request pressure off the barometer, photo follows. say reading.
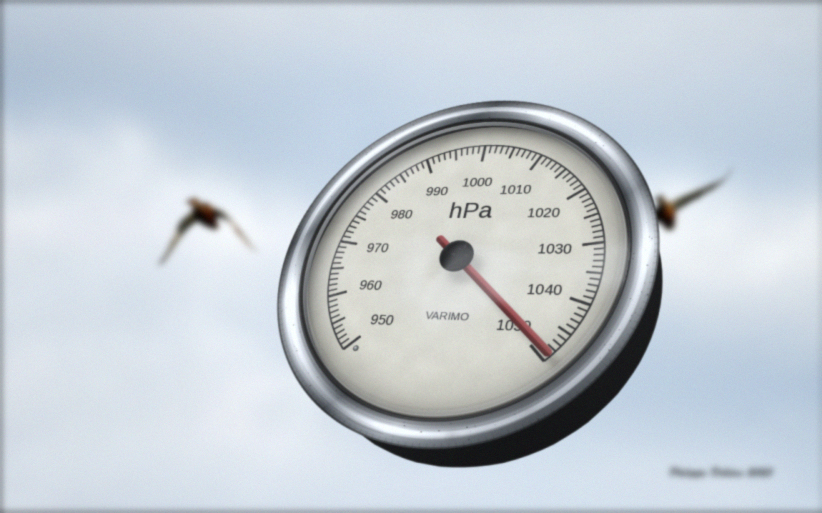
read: 1049 hPa
